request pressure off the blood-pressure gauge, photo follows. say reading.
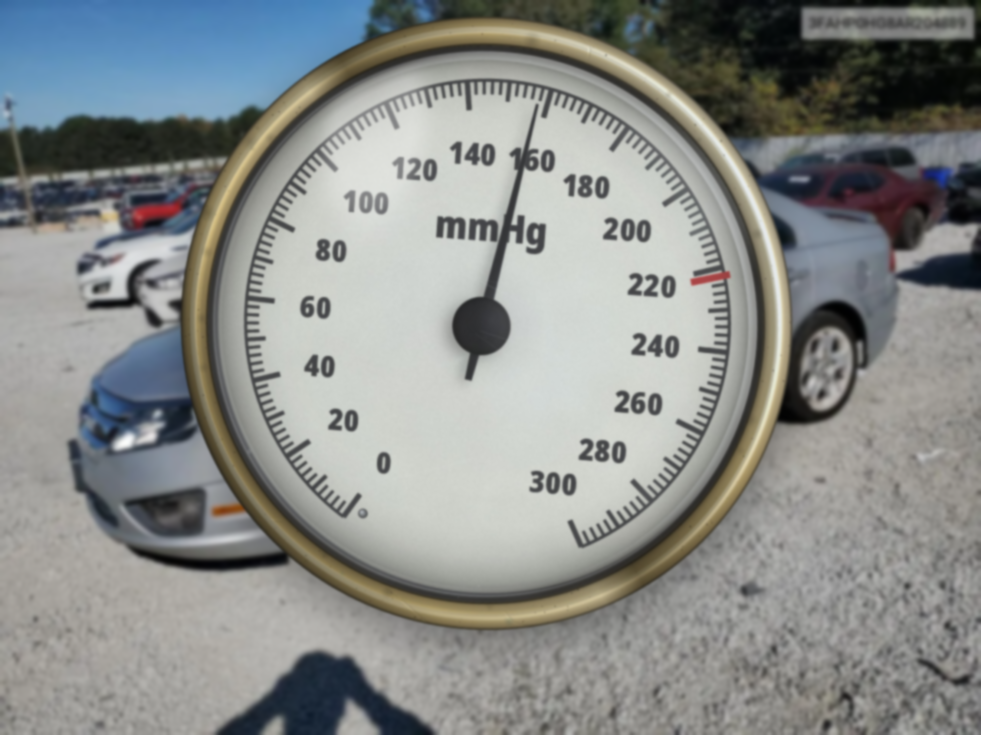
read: 158 mmHg
